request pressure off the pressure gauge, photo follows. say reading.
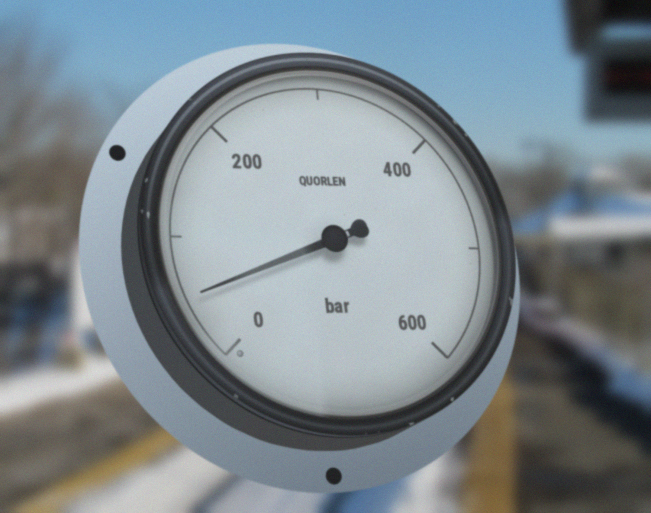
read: 50 bar
